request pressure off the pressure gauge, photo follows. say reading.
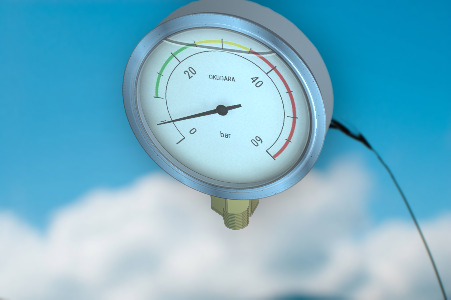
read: 5 bar
